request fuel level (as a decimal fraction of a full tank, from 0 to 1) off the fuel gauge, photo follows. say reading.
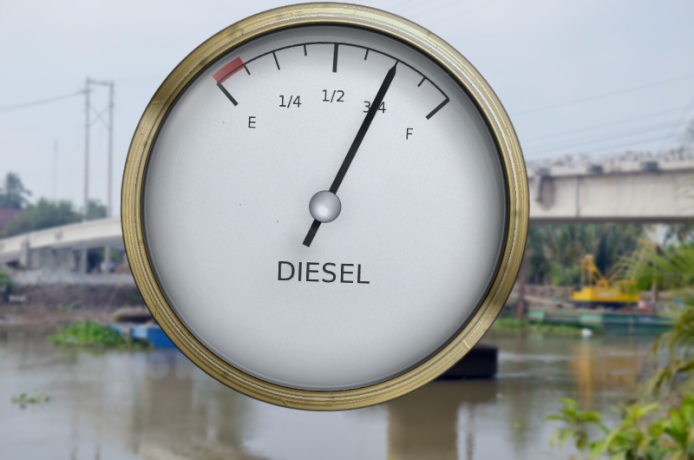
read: 0.75
